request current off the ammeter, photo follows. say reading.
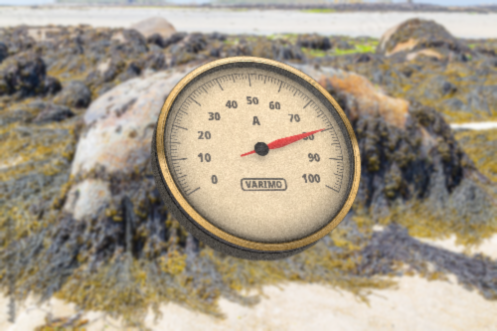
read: 80 A
